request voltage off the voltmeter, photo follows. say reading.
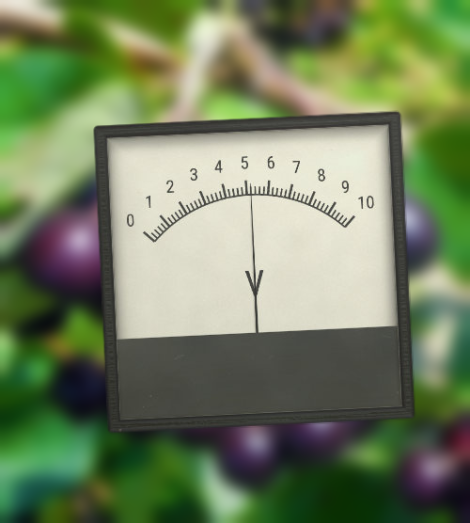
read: 5.2 V
